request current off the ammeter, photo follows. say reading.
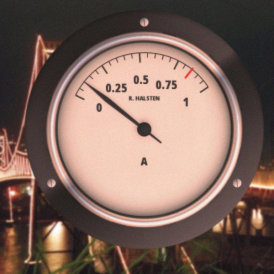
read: 0.1 A
